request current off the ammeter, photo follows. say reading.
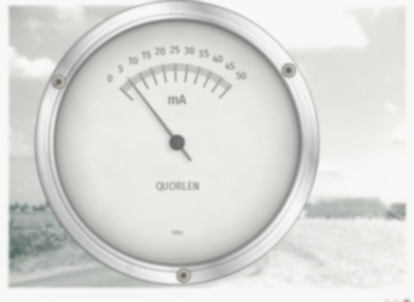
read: 5 mA
